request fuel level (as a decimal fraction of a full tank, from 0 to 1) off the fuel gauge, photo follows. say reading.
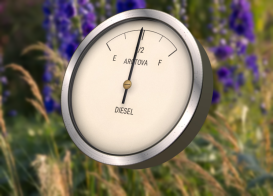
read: 0.5
